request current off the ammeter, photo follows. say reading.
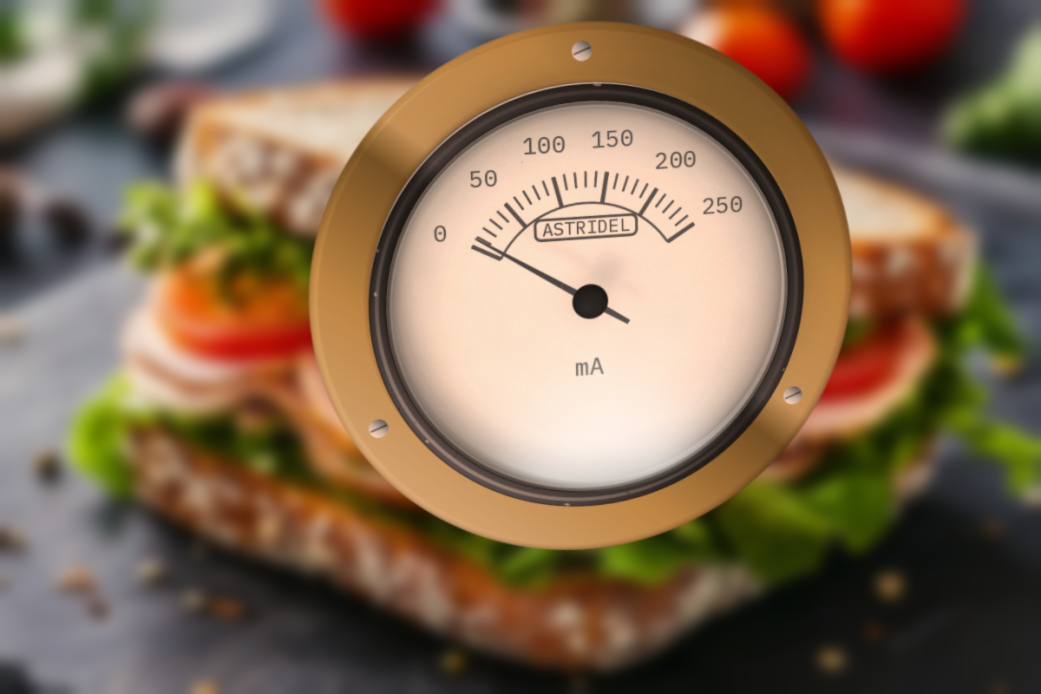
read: 10 mA
